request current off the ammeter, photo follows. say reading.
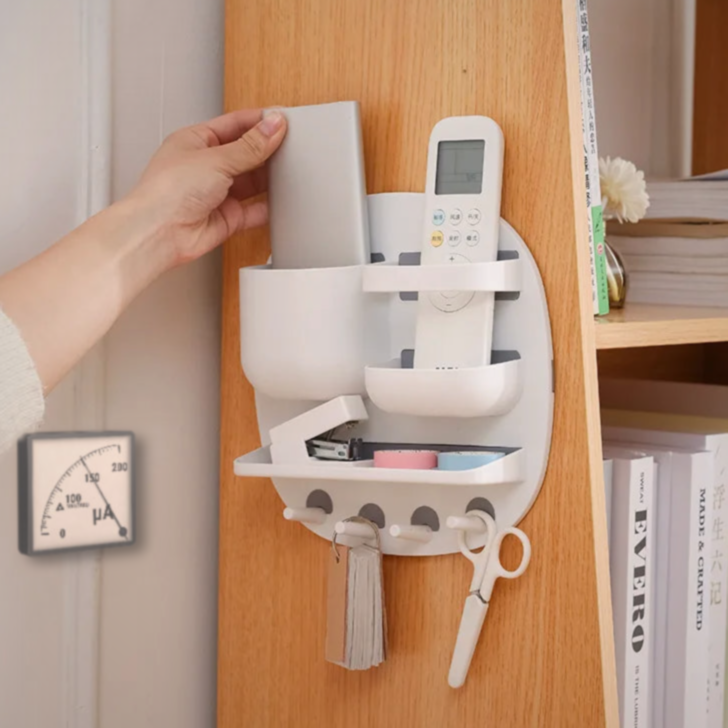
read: 150 µA
